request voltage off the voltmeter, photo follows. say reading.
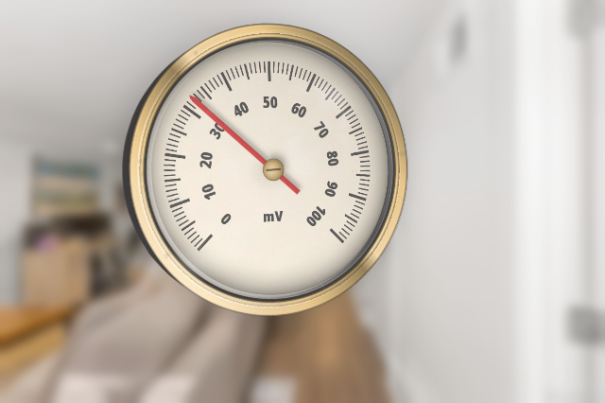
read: 32 mV
